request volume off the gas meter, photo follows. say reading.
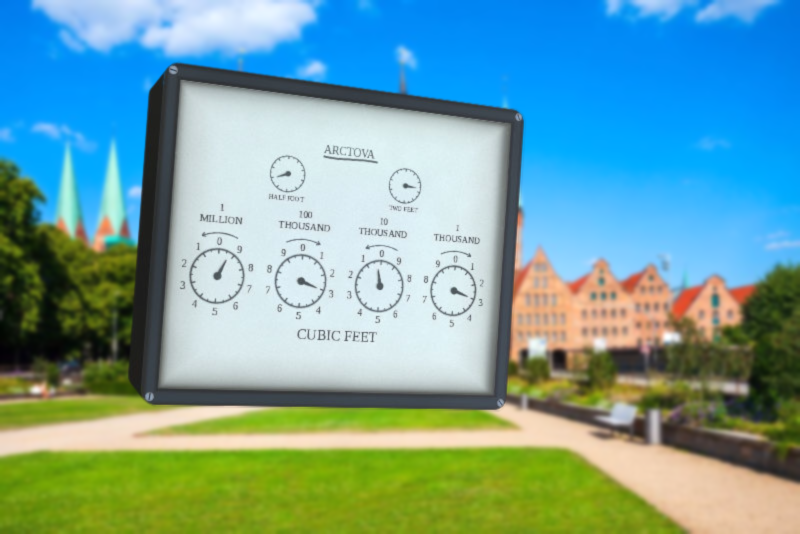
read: 930300 ft³
